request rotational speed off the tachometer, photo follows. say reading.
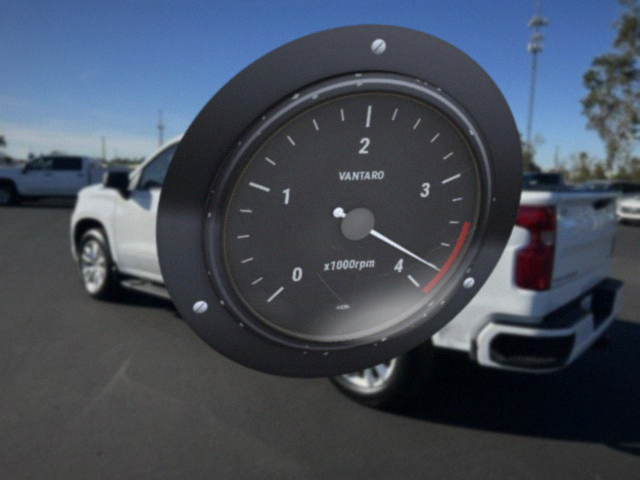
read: 3800 rpm
